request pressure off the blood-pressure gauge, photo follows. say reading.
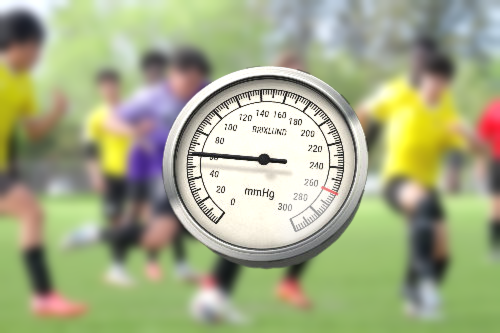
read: 60 mmHg
